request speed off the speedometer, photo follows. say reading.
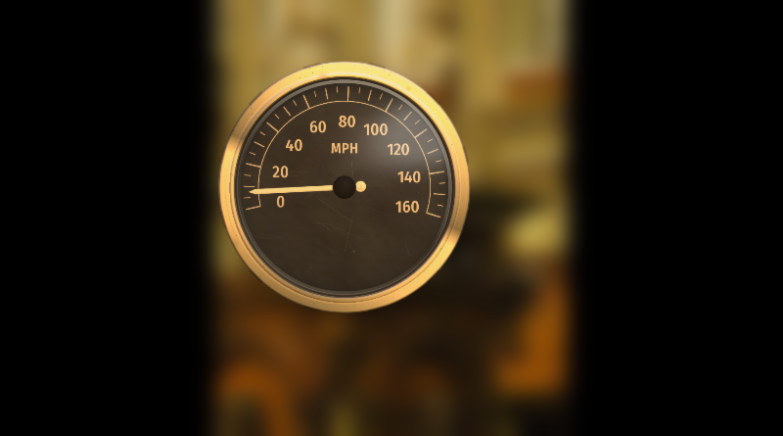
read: 7.5 mph
